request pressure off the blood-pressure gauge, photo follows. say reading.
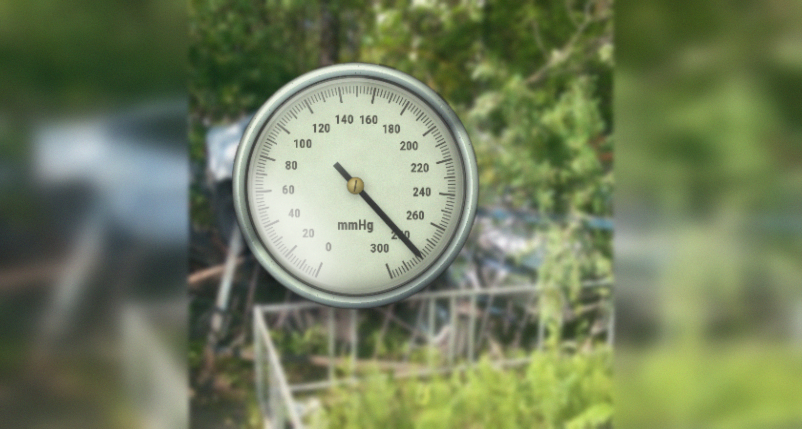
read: 280 mmHg
